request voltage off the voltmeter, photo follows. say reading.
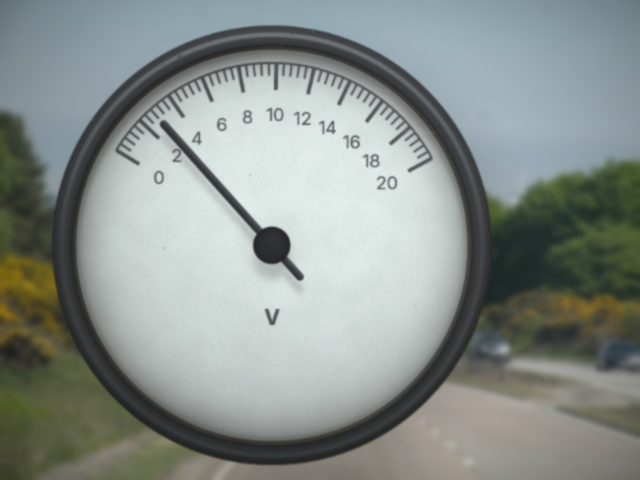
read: 2.8 V
